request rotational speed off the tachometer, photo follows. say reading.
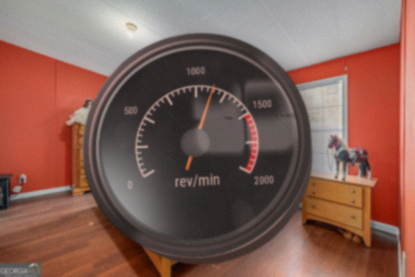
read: 1150 rpm
